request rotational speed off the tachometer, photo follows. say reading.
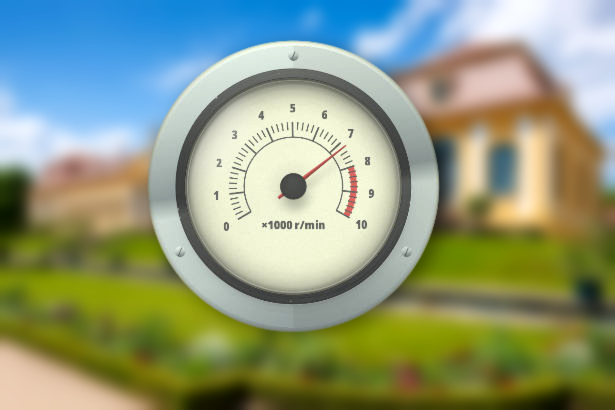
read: 7200 rpm
